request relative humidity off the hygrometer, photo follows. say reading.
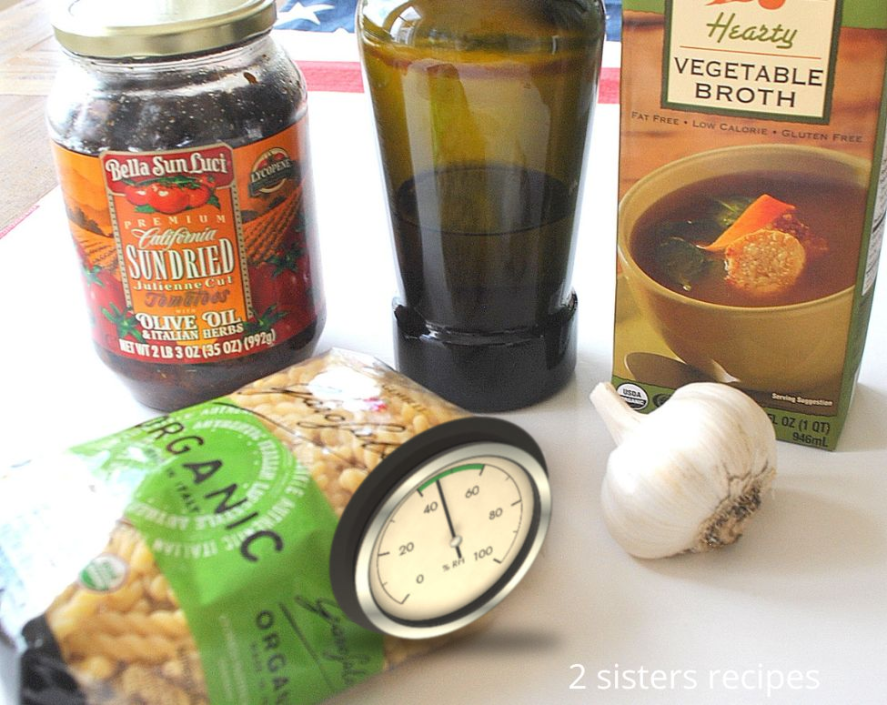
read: 45 %
